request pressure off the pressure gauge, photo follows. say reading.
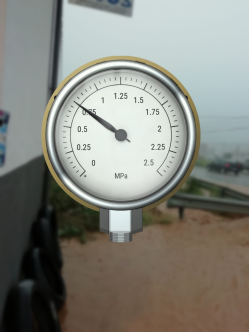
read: 0.75 MPa
